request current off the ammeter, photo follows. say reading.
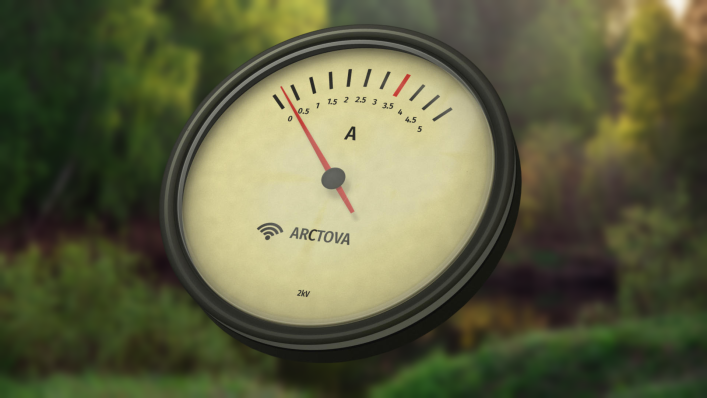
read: 0.25 A
